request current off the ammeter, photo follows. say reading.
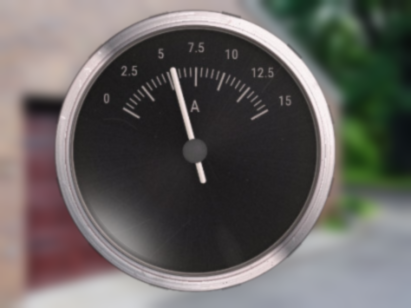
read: 5.5 A
